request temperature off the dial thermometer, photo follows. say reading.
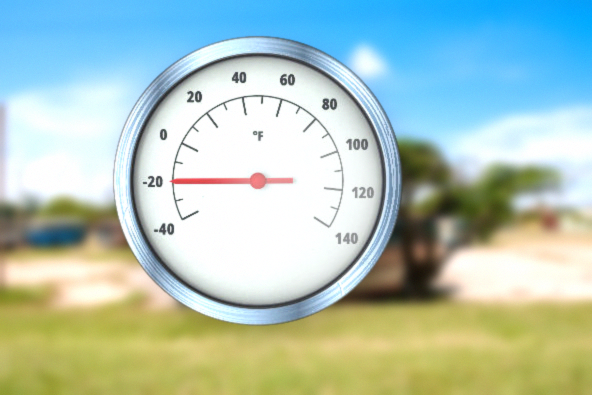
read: -20 °F
